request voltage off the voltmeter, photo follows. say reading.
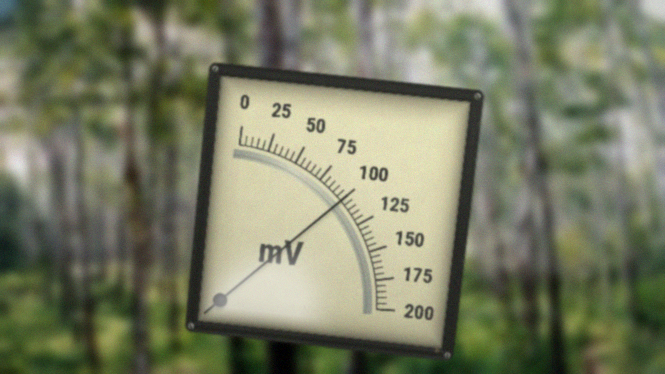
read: 100 mV
